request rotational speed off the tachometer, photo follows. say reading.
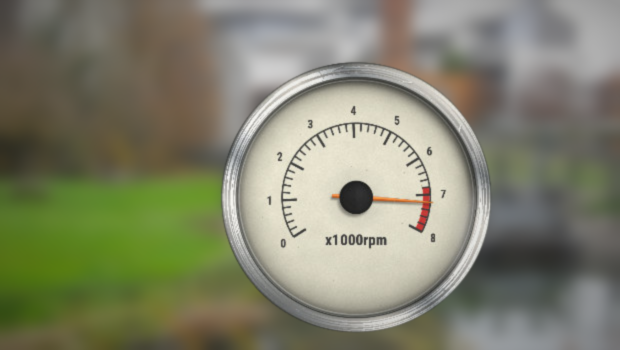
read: 7200 rpm
